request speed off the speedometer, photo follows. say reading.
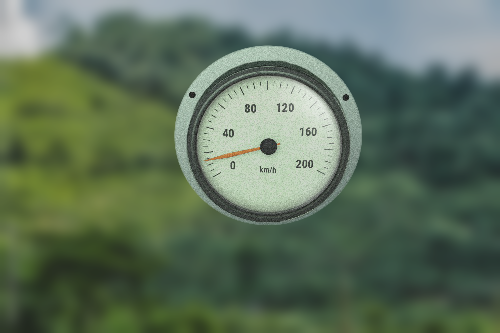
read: 15 km/h
